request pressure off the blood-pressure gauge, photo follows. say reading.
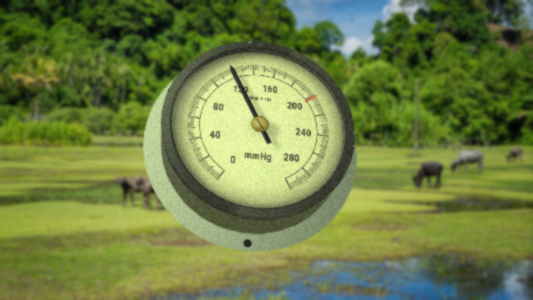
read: 120 mmHg
